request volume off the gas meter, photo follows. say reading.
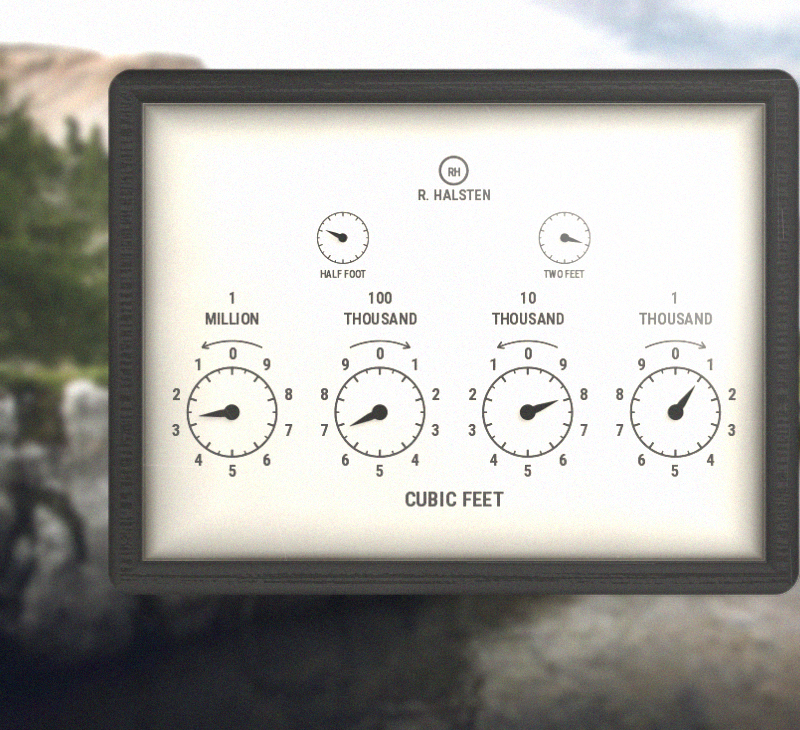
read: 268100 ft³
